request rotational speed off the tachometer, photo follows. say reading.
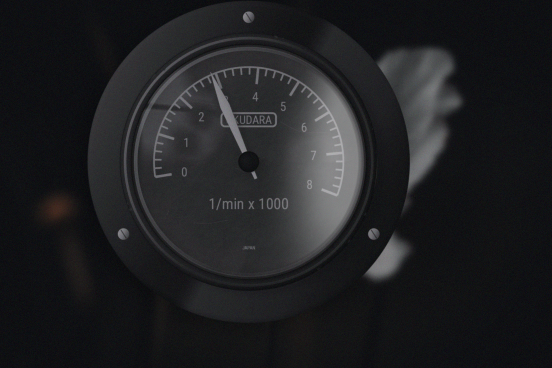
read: 2900 rpm
